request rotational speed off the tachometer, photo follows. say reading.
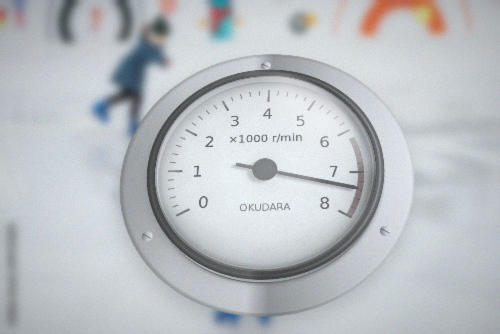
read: 7400 rpm
